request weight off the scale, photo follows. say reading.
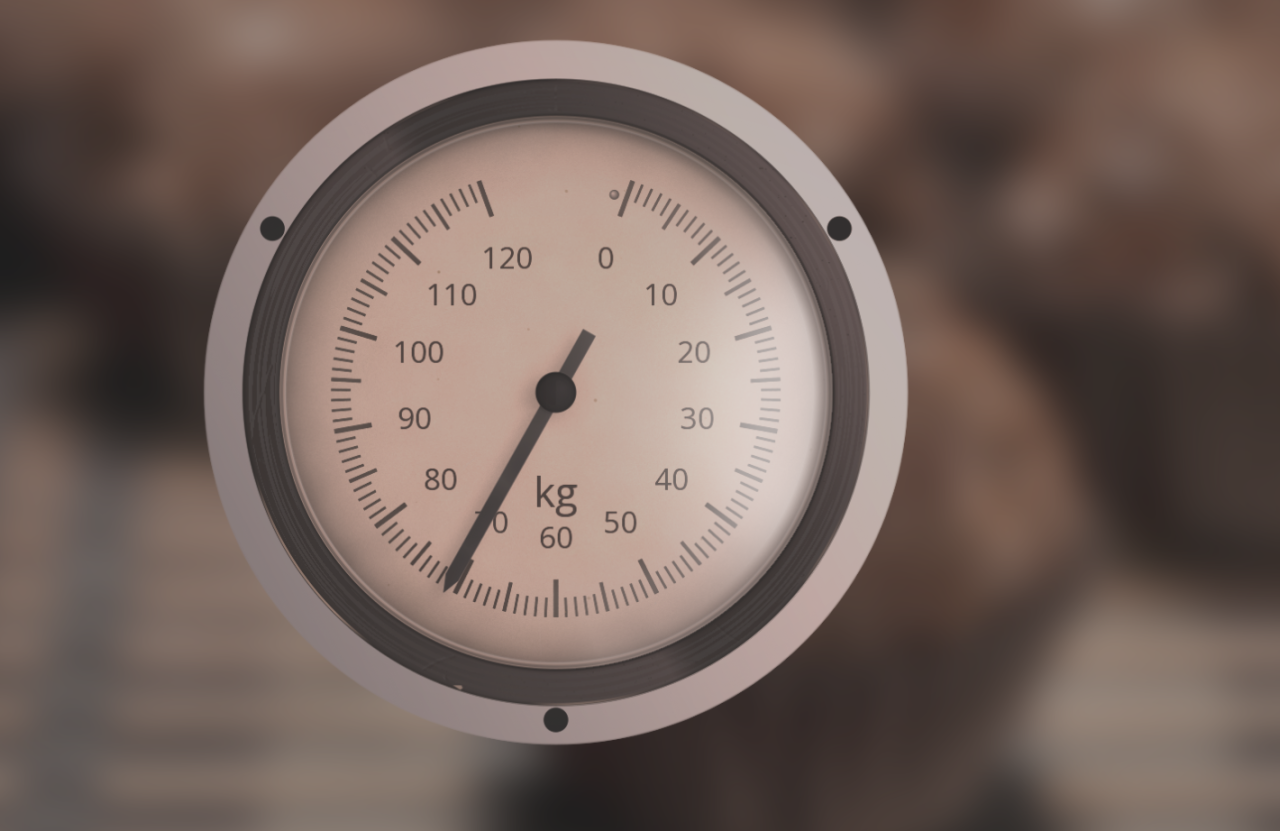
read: 71 kg
